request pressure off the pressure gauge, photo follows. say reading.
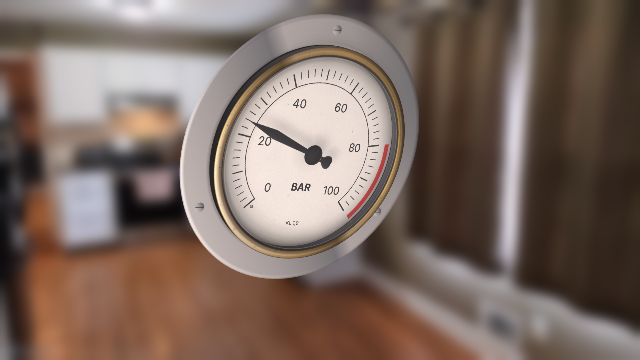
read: 24 bar
